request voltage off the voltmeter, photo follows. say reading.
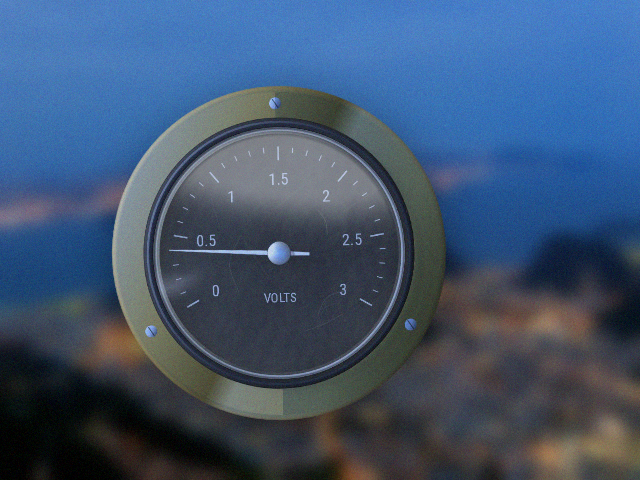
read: 0.4 V
